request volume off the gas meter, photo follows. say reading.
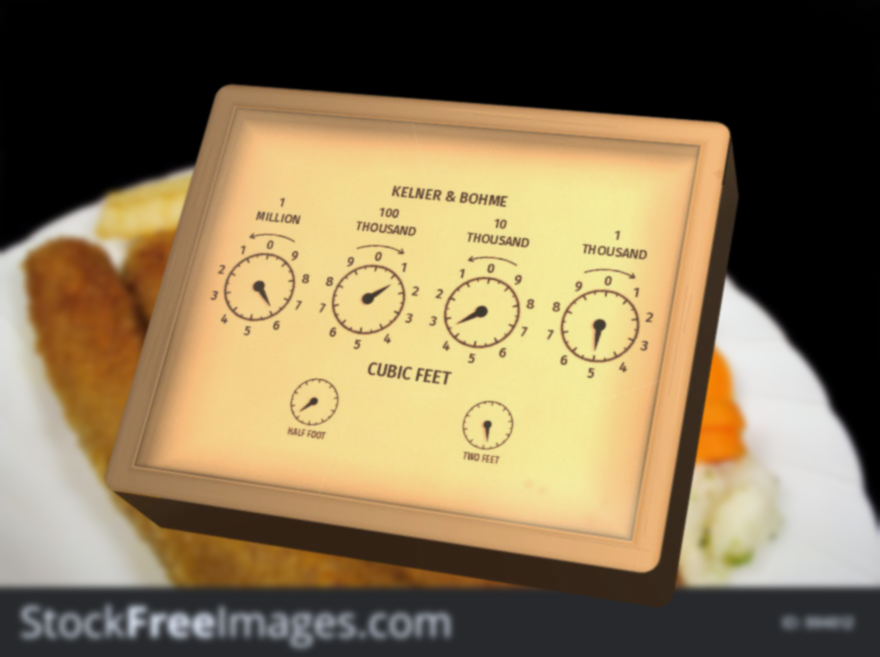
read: 613500 ft³
